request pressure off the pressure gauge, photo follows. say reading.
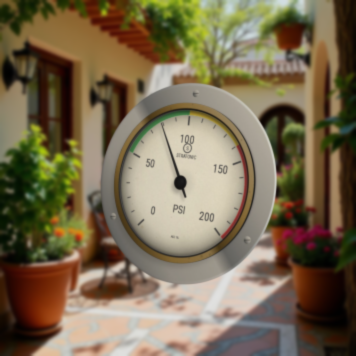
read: 80 psi
